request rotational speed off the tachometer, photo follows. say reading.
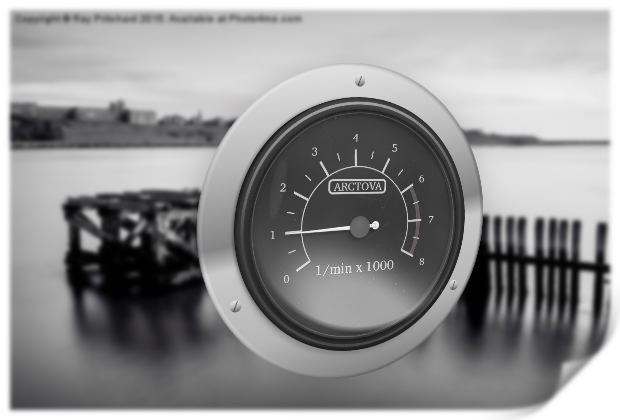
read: 1000 rpm
